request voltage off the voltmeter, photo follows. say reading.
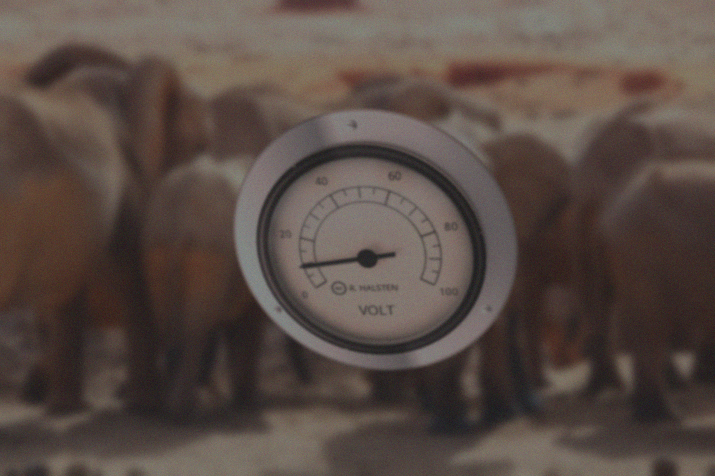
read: 10 V
